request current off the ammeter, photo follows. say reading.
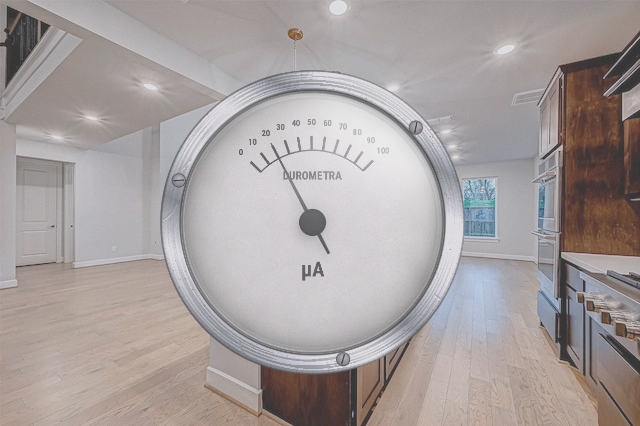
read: 20 µA
